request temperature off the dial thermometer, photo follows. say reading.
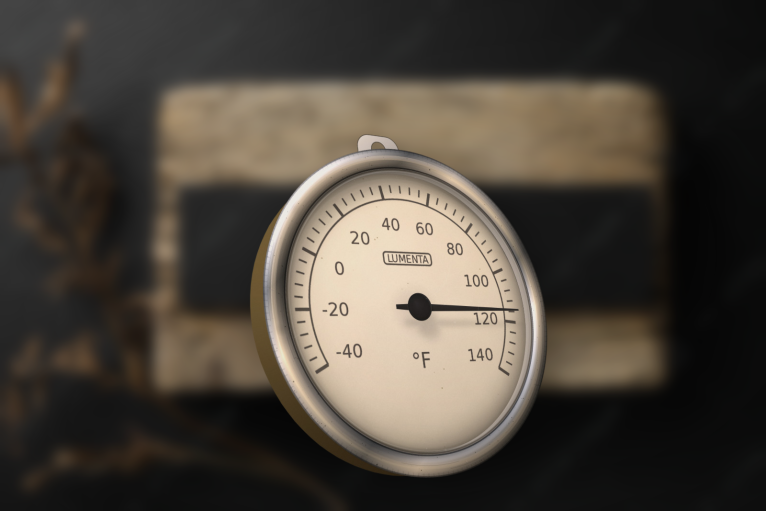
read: 116 °F
